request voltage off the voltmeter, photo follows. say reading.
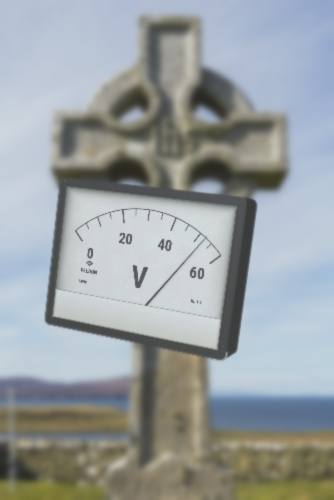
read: 52.5 V
